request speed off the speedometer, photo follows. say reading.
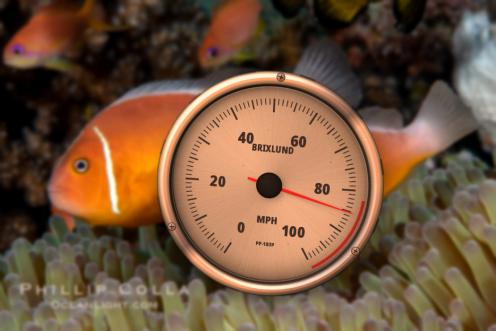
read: 85 mph
